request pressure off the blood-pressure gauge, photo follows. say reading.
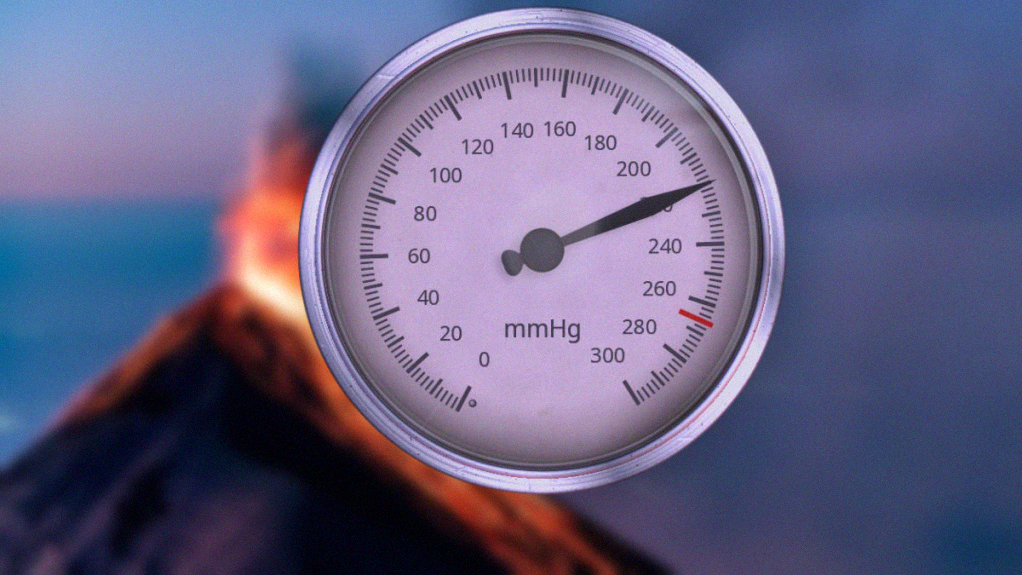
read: 220 mmHg
